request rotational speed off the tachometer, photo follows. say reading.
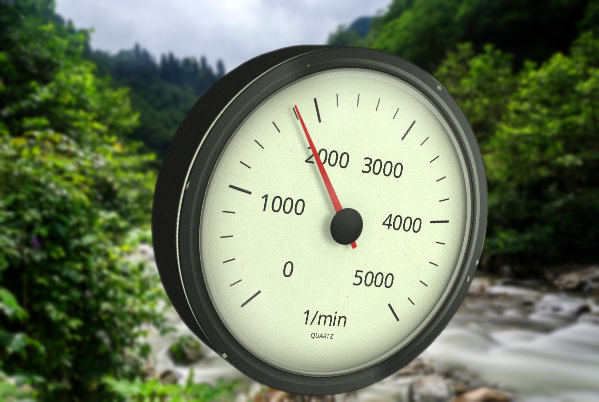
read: 1800 rpm
